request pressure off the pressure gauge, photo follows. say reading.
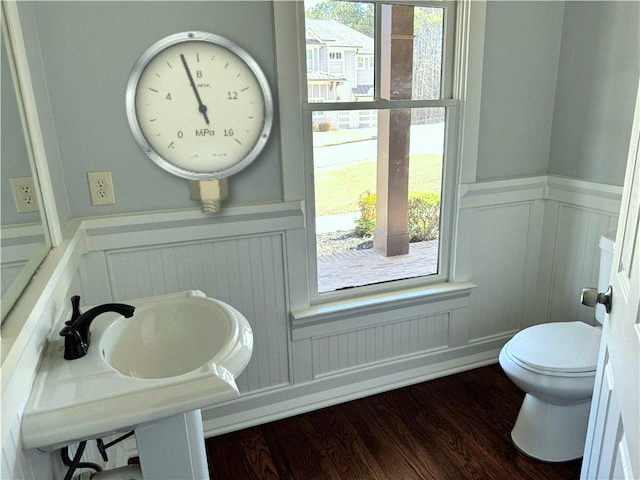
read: 7 MPa
